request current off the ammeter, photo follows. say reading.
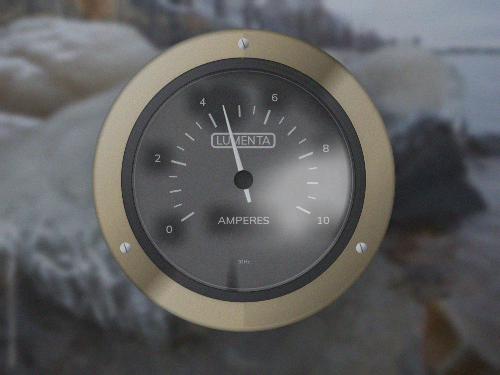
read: 4.5 A
